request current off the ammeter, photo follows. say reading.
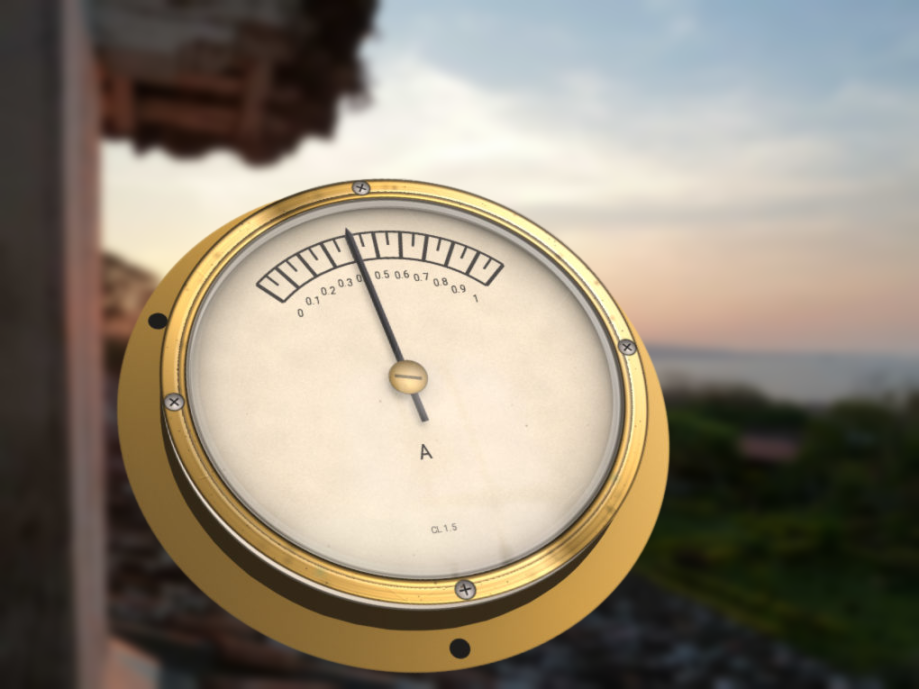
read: 0.4 A
